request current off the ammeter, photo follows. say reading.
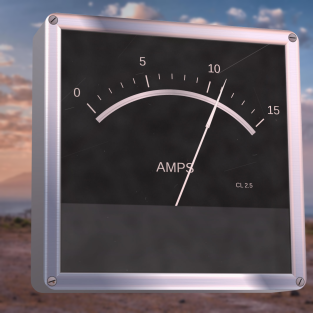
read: 11 A
